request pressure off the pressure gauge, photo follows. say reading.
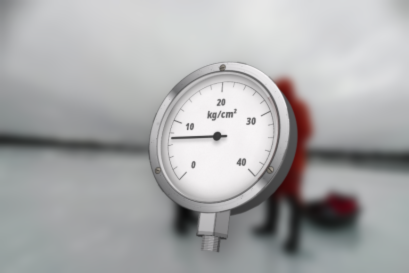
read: 7 kg/cm²
